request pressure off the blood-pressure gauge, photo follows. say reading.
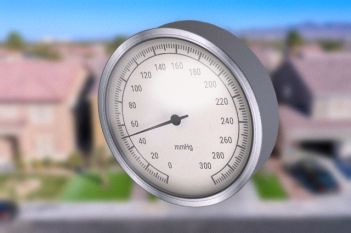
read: 50 mmHg
